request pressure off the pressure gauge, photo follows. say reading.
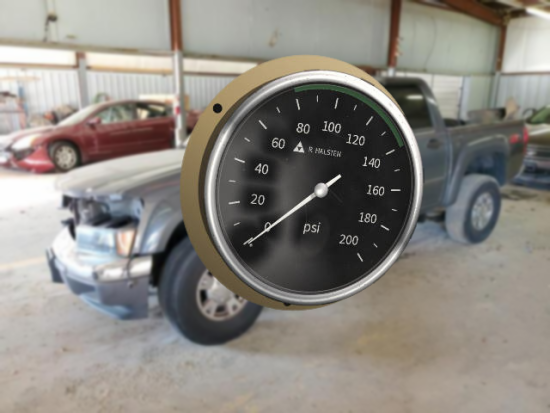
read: 0 psi
